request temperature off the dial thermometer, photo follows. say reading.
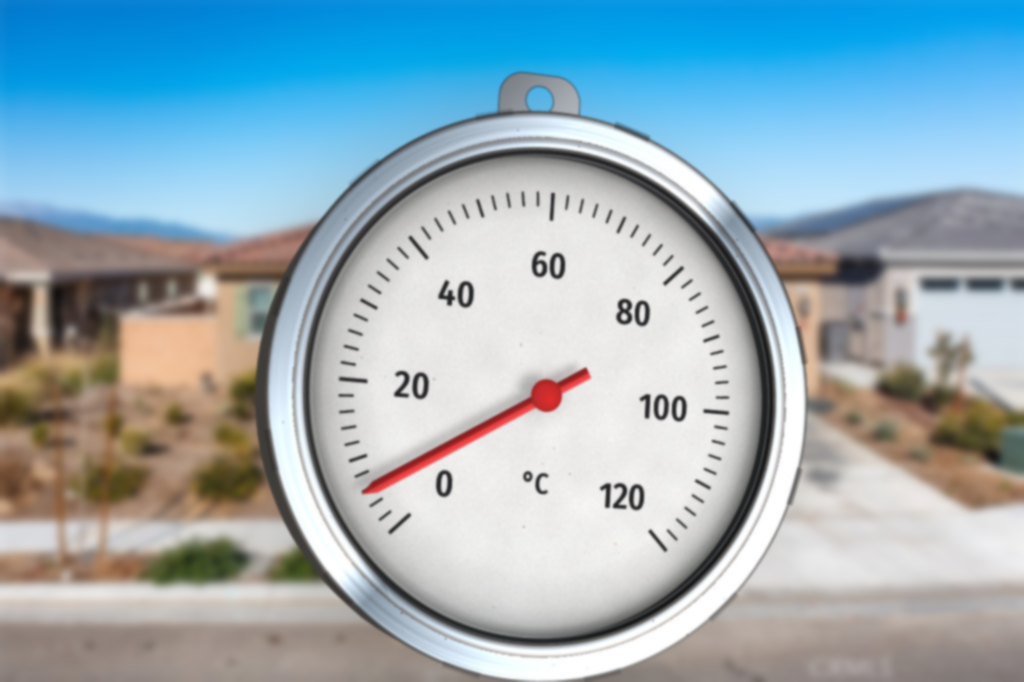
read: 6 °C
